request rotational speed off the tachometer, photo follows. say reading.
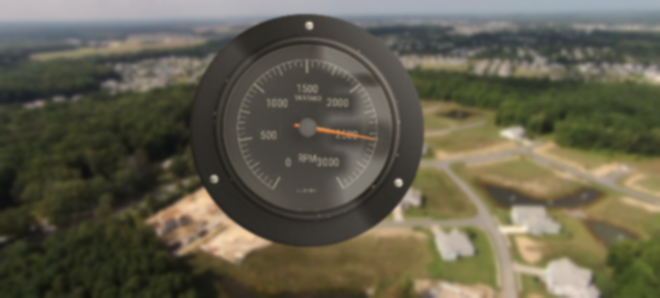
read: 2500 rpm
